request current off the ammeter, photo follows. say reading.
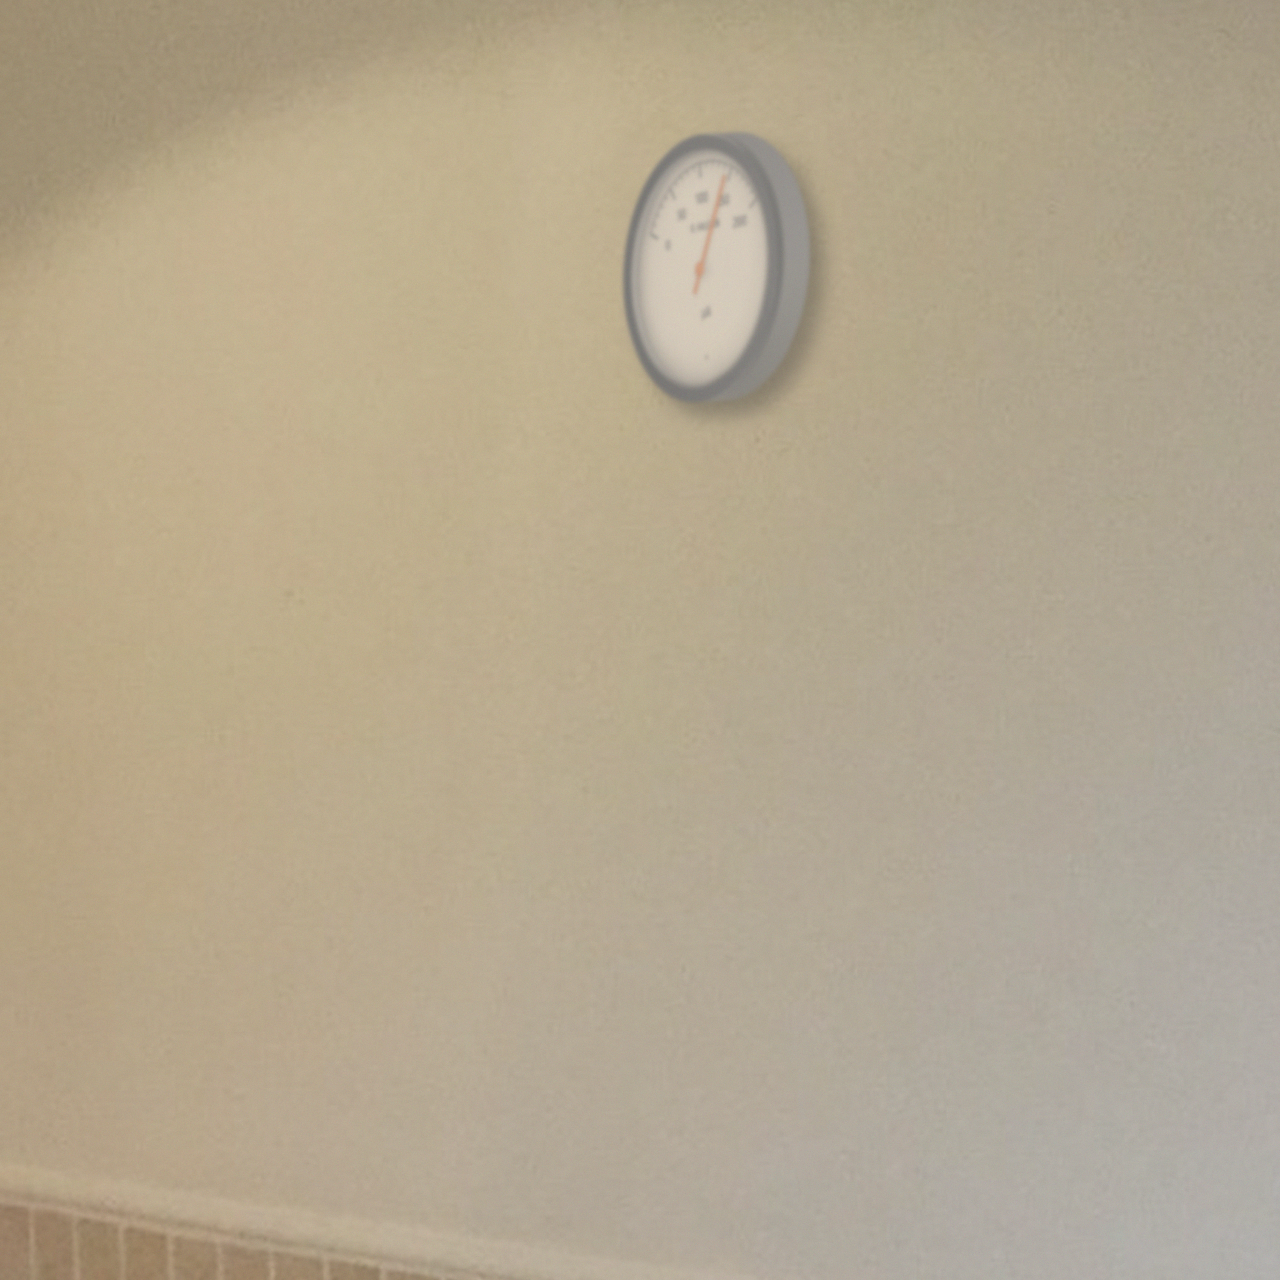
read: 150 µA
